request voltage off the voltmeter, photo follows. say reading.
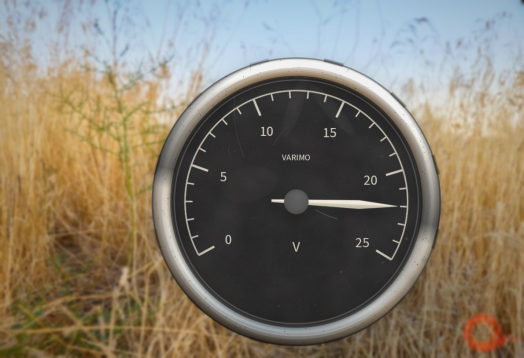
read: 22 V
